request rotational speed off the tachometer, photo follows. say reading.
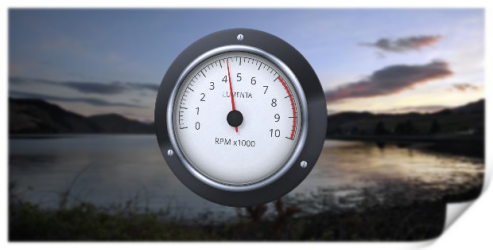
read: 4400 rpm
